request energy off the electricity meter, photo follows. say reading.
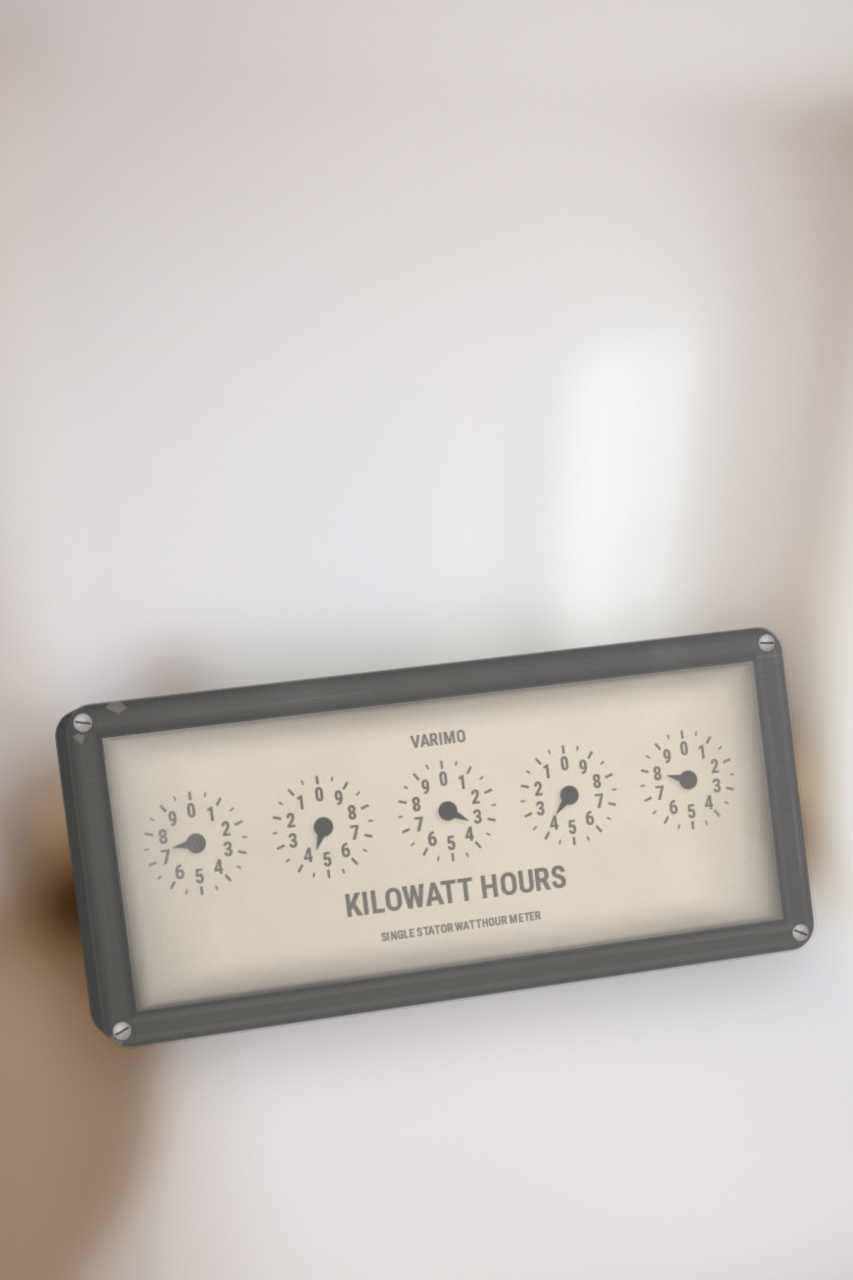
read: 74338 kWh
